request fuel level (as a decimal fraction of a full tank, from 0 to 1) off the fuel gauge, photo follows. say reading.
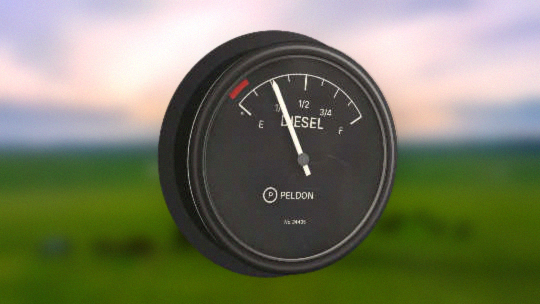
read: 0.25
